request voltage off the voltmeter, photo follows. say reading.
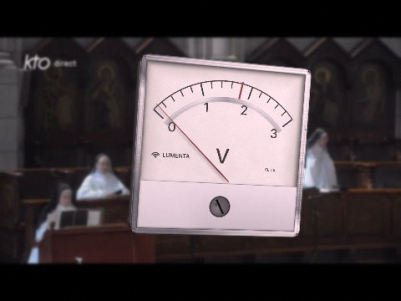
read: 0.1 V
